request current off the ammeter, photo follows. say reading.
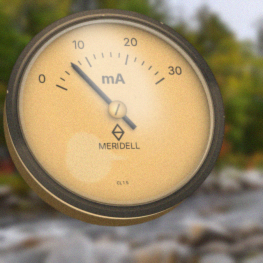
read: 6 mA
